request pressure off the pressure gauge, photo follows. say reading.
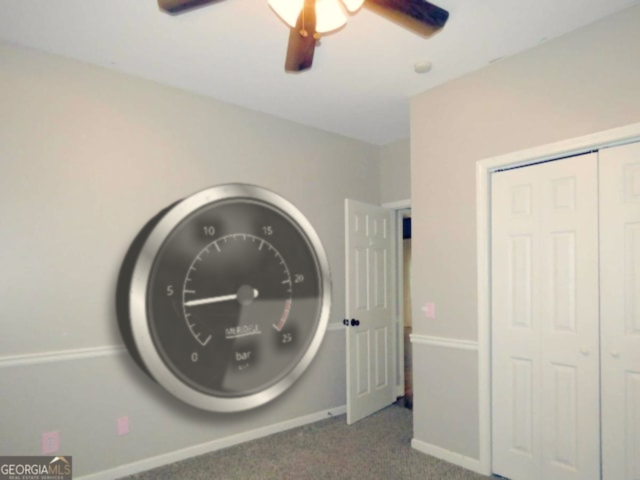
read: 4 bar
